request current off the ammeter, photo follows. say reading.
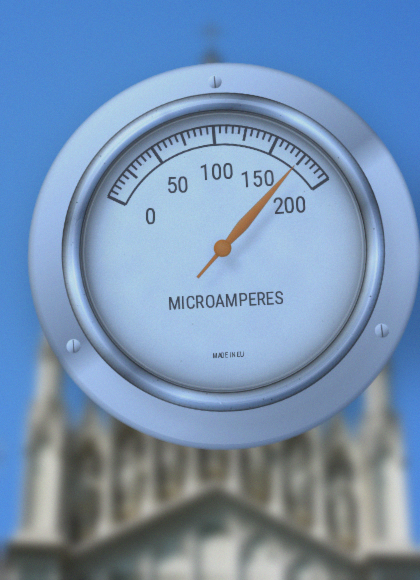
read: 175 µA
